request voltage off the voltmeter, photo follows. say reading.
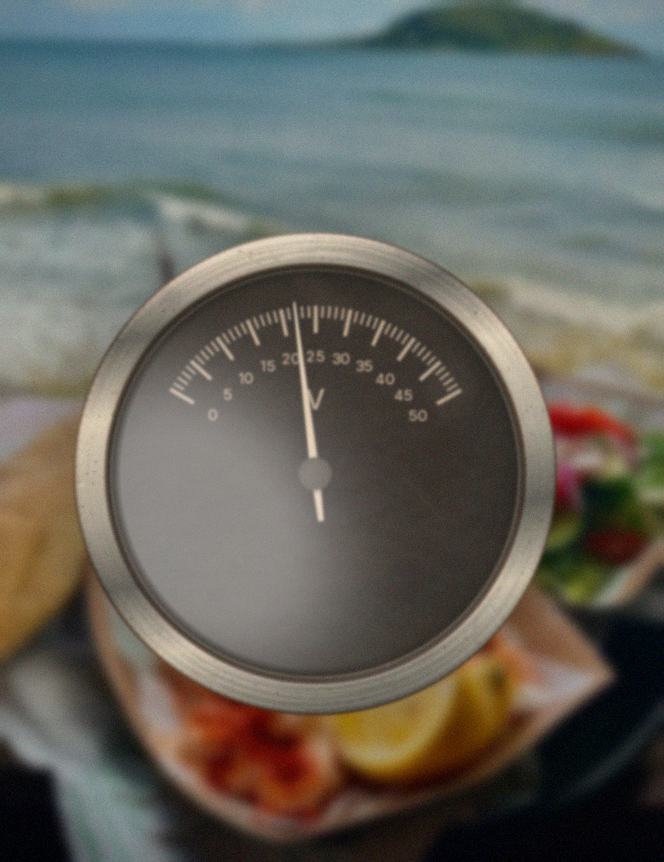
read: 22 V
